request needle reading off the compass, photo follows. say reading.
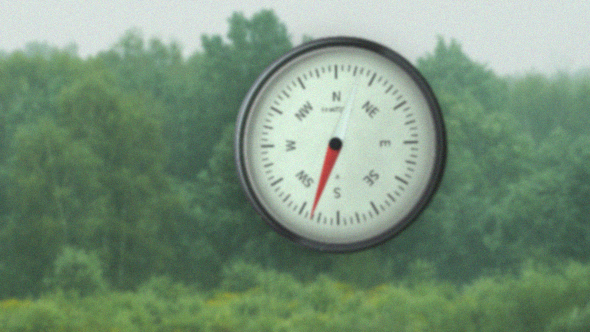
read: 200 °
